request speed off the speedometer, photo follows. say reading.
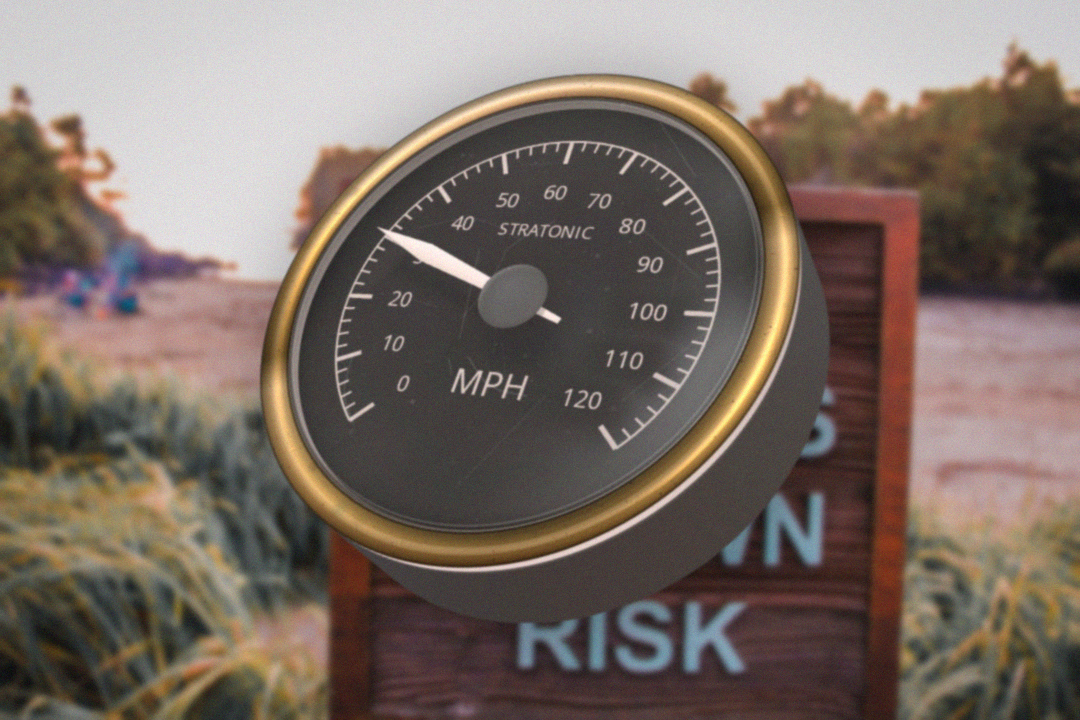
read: 30 mph
